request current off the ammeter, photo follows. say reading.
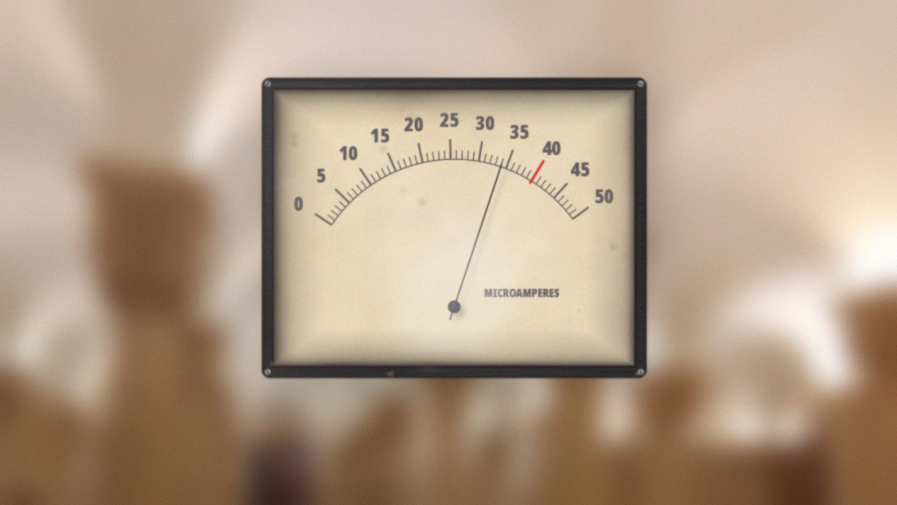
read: 34 µA
